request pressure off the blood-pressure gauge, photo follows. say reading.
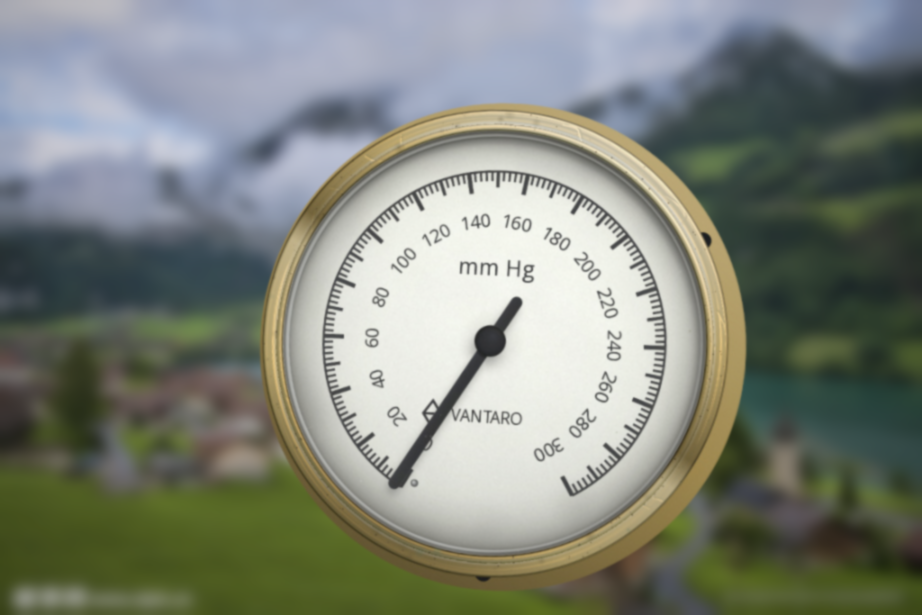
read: 2 mmHg
